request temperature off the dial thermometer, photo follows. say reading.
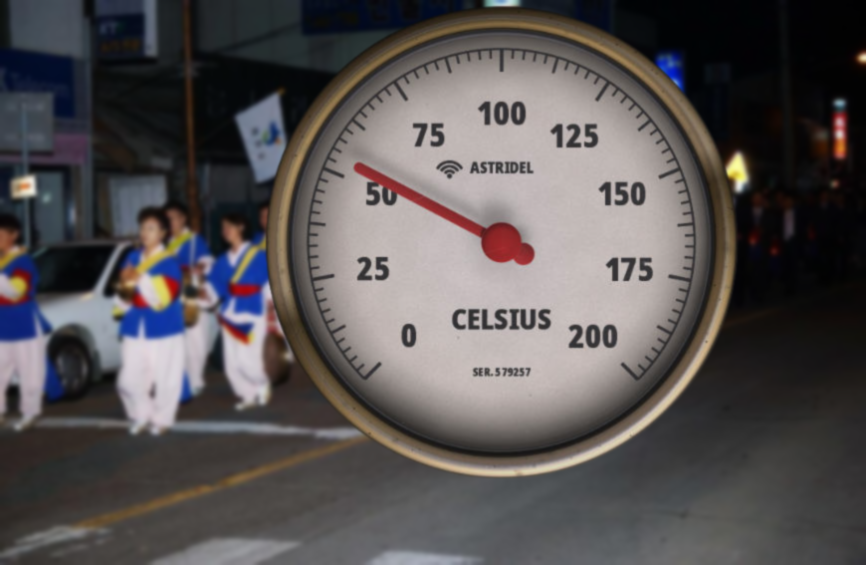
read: 53.75 °C
